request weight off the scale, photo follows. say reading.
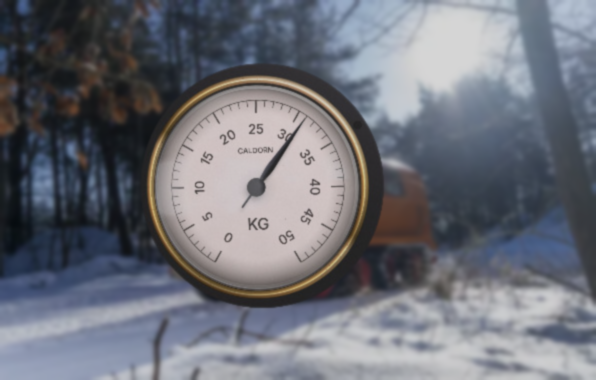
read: 31 kg
